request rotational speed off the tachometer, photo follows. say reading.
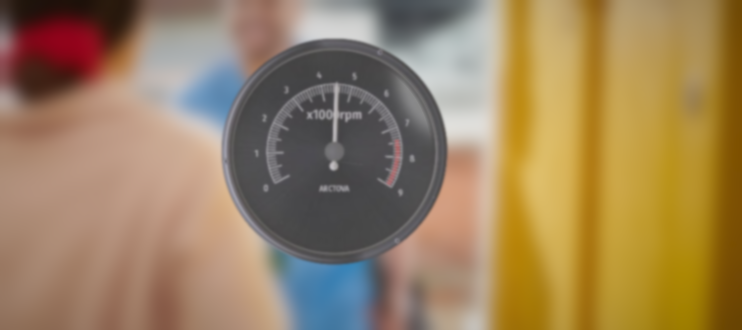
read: 4500 rpm
